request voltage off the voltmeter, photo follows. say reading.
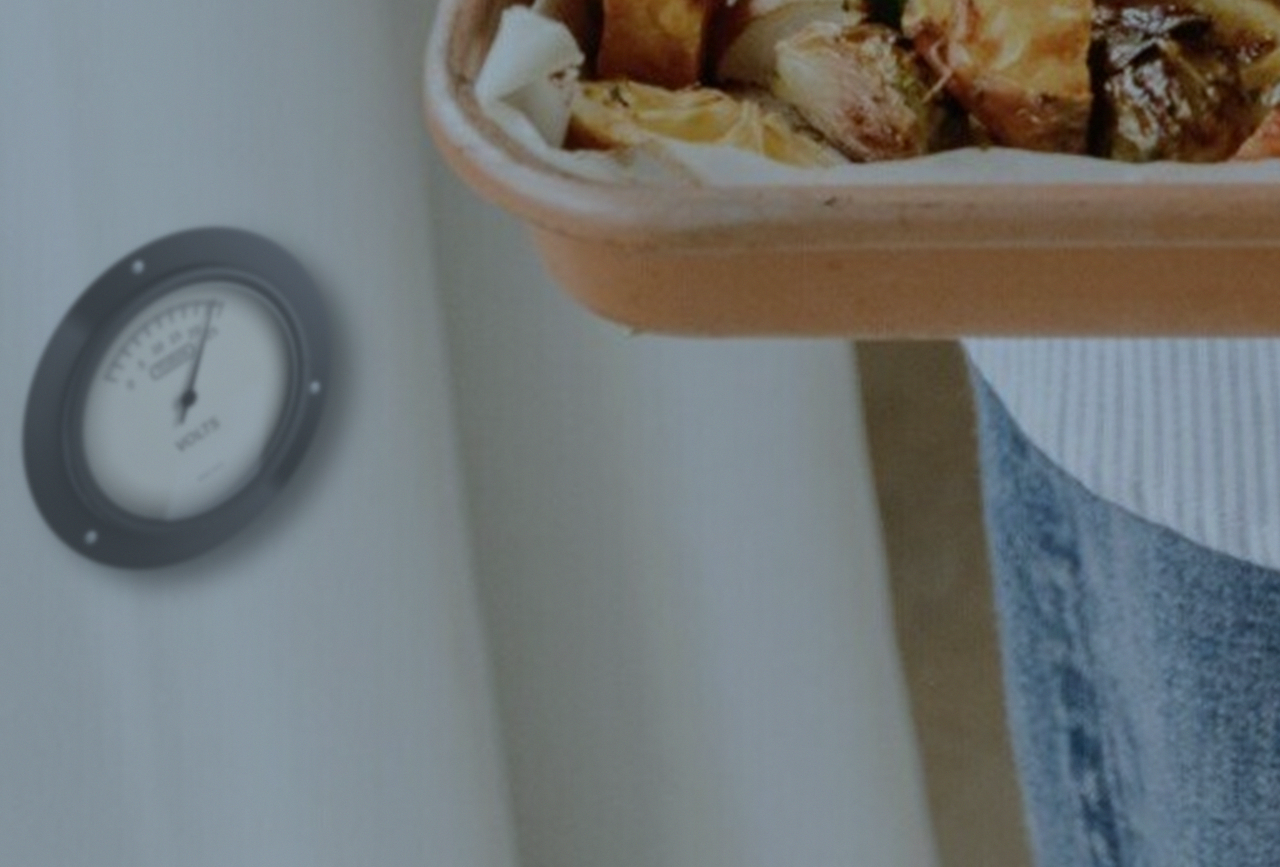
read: 22.5 V
